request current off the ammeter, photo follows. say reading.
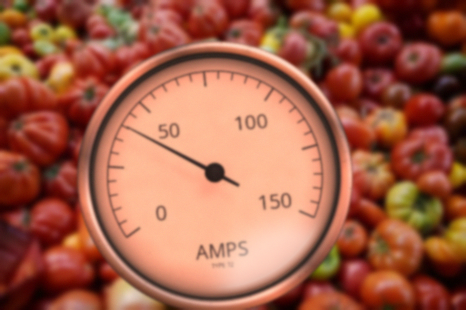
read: 40 A
